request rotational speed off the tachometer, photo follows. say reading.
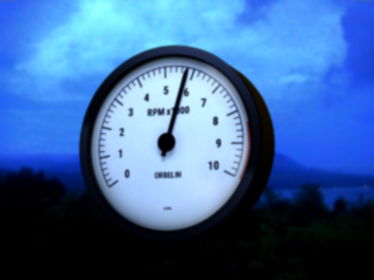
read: 5800 rpm
